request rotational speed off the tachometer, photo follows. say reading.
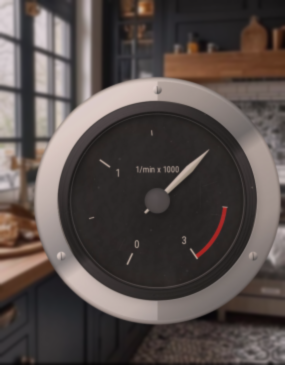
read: 2000 rpm
